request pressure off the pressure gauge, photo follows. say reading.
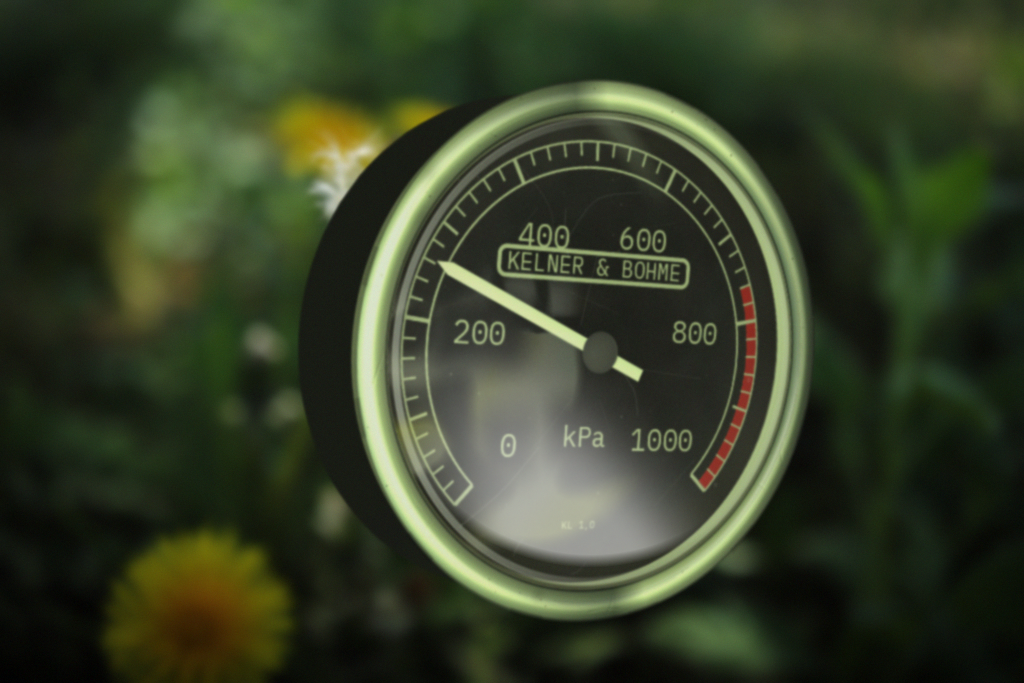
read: 260 kPa
